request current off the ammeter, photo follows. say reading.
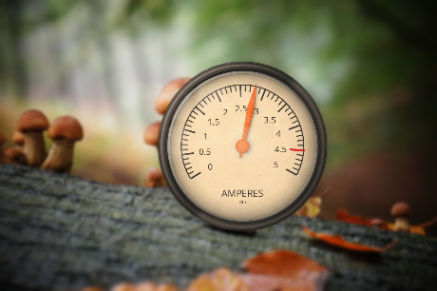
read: 2.8 A
